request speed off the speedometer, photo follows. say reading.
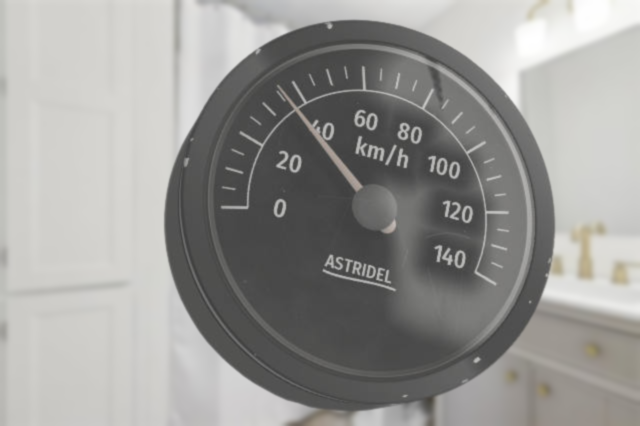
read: 35 km/h
